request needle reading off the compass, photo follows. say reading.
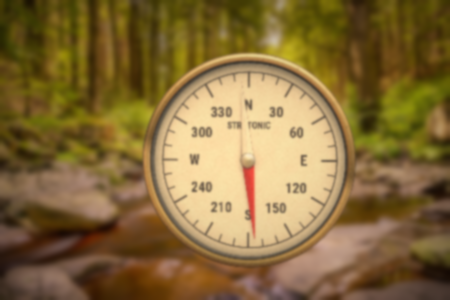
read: 175 °
